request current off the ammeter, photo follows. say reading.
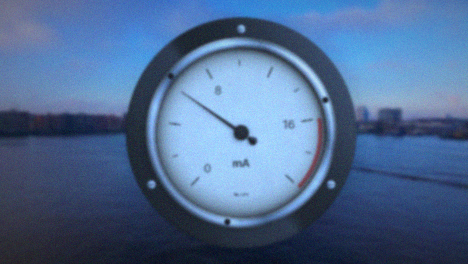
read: 6 mA
